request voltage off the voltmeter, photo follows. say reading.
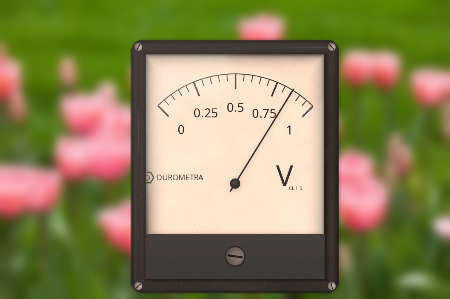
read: 0.85 V
